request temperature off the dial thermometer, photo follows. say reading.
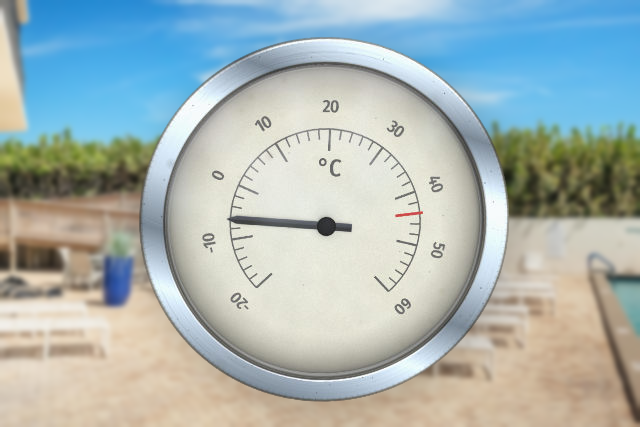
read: -6 °C
